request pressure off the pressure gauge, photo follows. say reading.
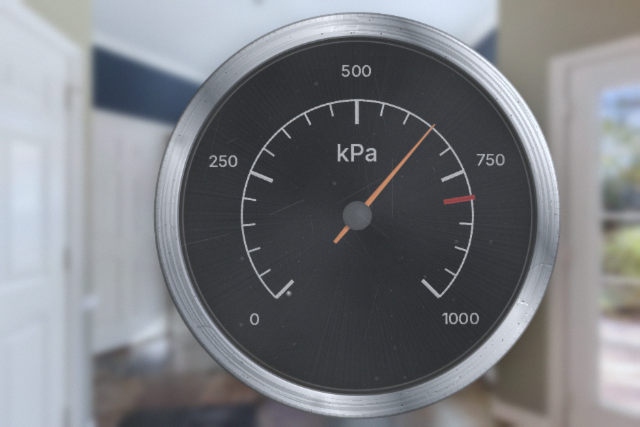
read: 650 kPa
